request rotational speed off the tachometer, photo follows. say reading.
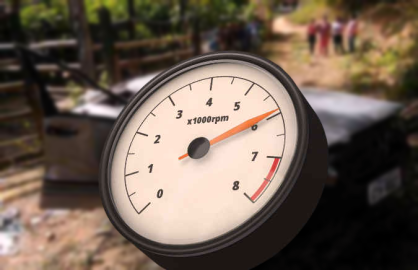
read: 6000 rpm
